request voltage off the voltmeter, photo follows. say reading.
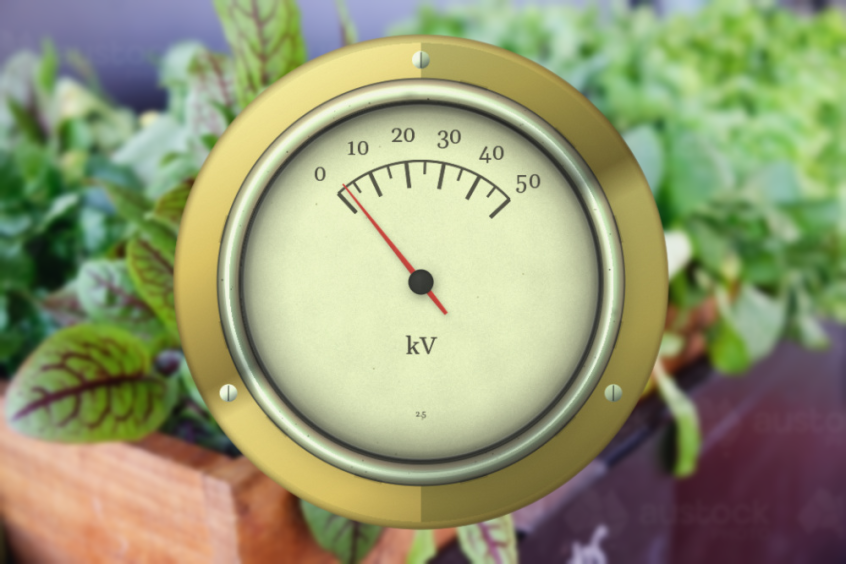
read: 2.5 kV
